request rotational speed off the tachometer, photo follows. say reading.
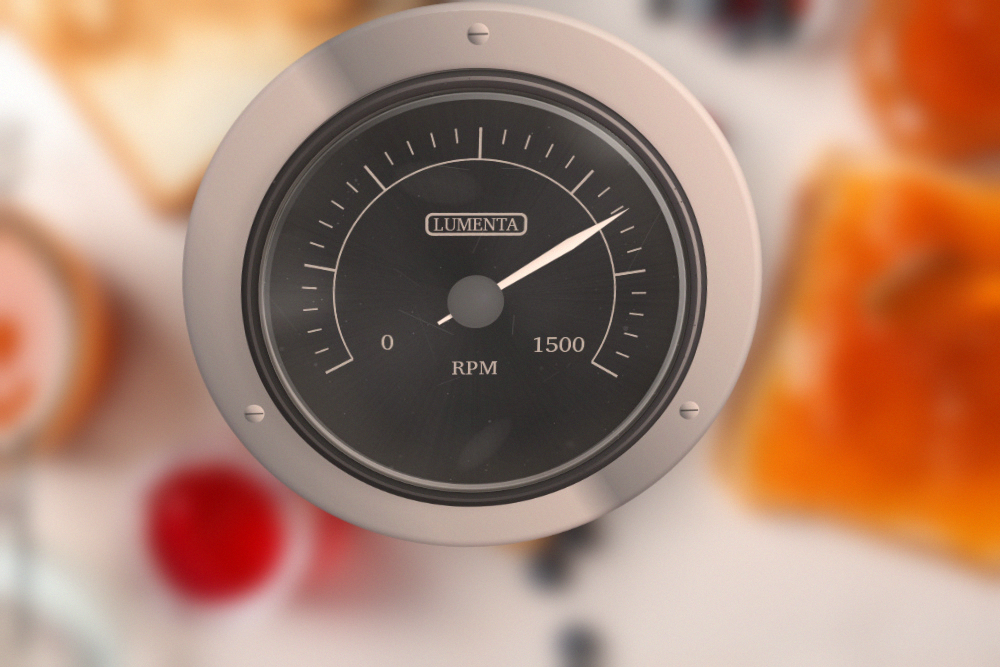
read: 1100 rpm
